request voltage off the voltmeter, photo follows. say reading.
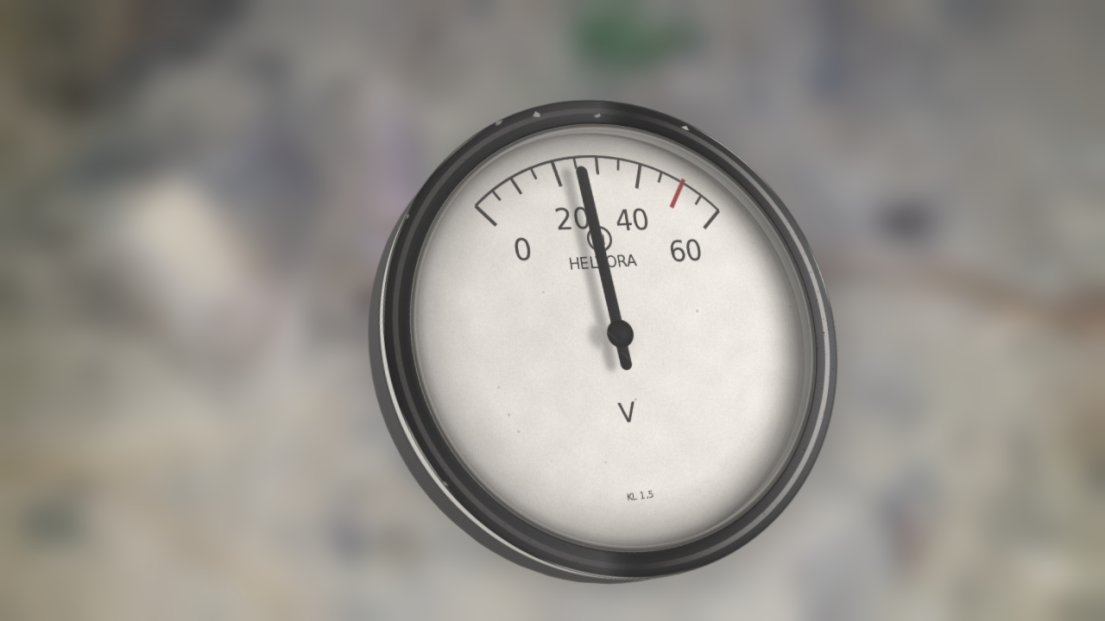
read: 25 V
